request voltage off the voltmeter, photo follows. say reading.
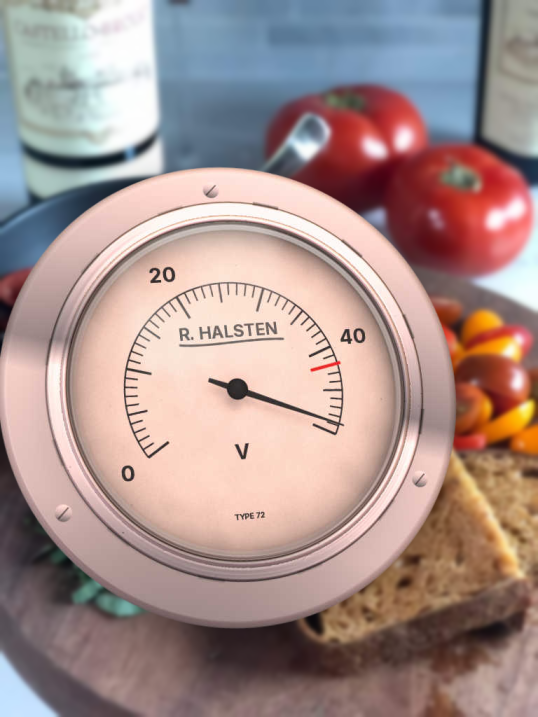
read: 49 V
